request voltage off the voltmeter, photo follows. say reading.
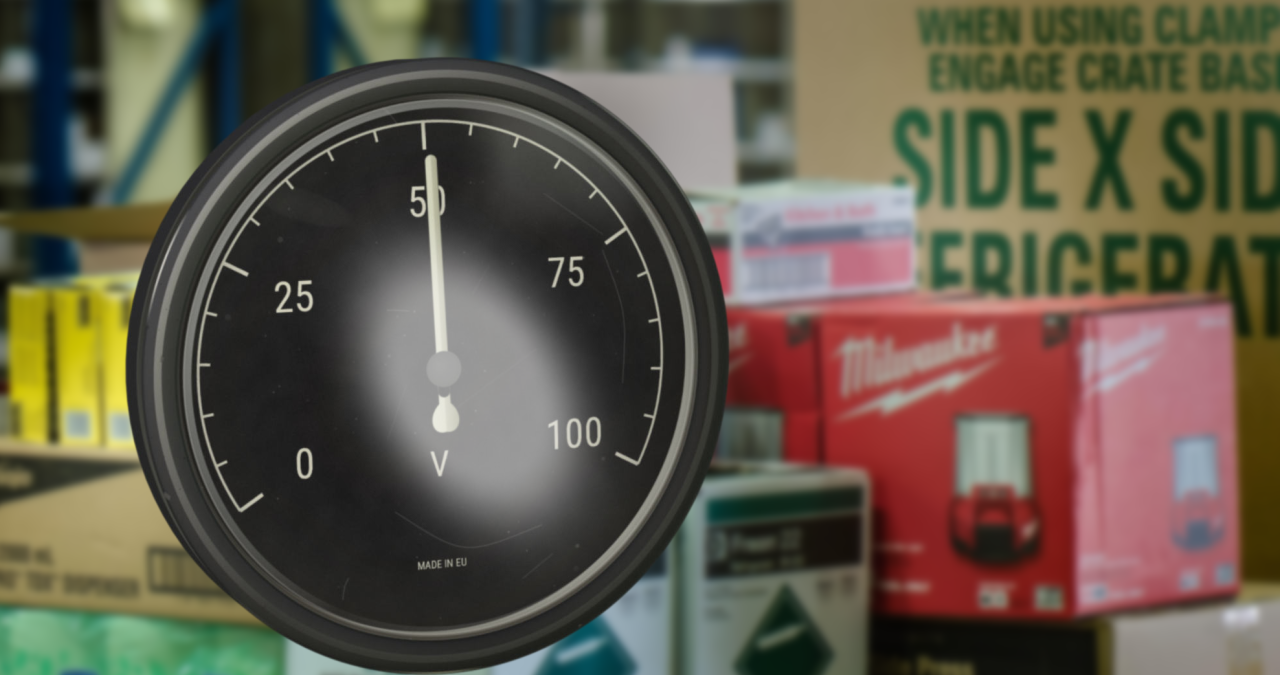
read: 50 V
